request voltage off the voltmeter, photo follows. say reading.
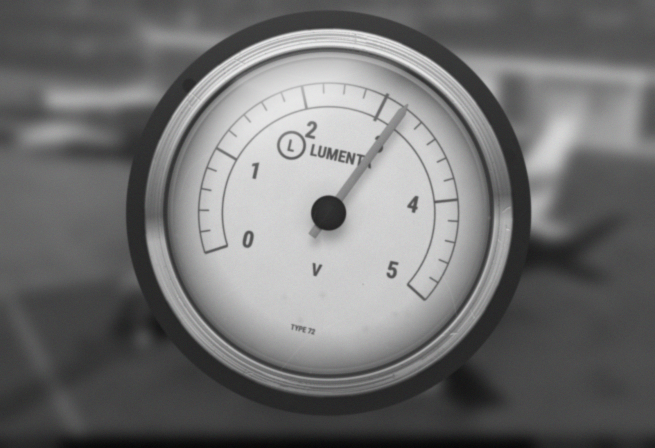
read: 3 V
